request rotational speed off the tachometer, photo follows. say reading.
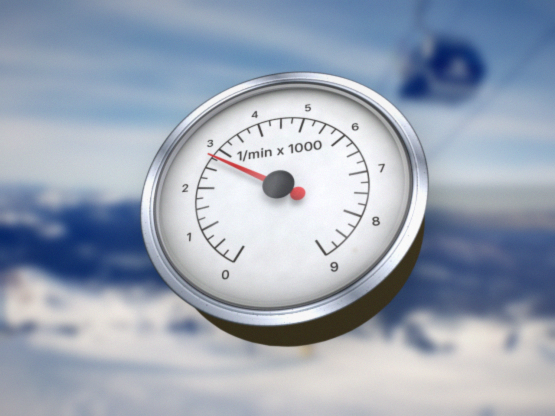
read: 2750 rpm
